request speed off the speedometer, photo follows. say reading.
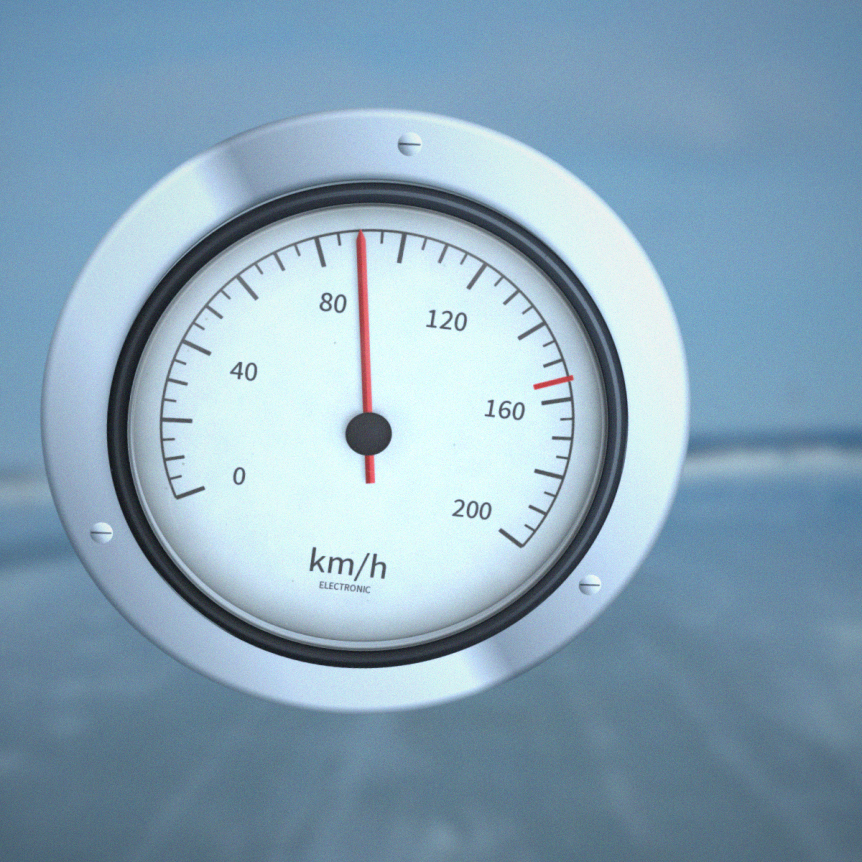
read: 90 km/h
